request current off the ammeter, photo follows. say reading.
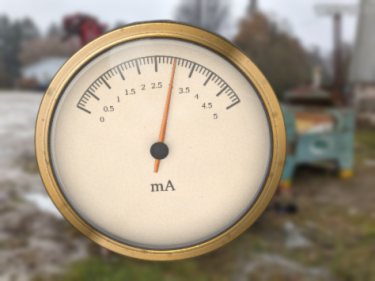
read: 3 mA
